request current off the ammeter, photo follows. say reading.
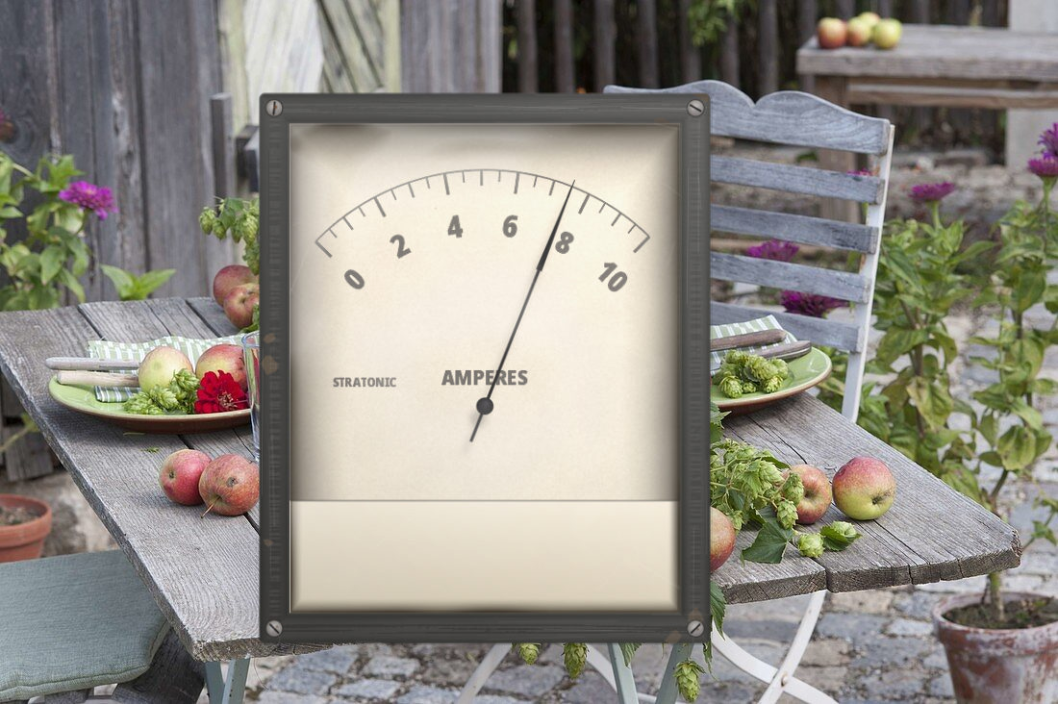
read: 7.5 A
